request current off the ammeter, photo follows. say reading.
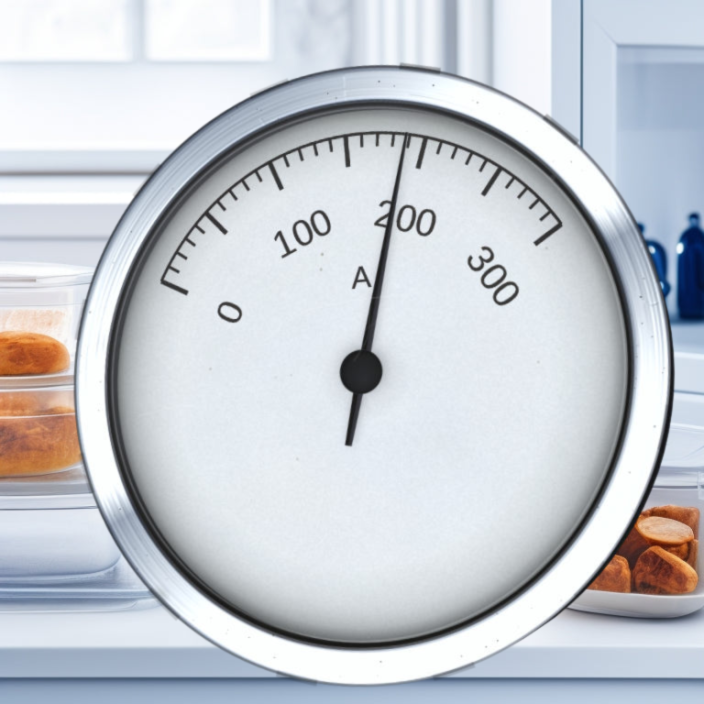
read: 190 A
